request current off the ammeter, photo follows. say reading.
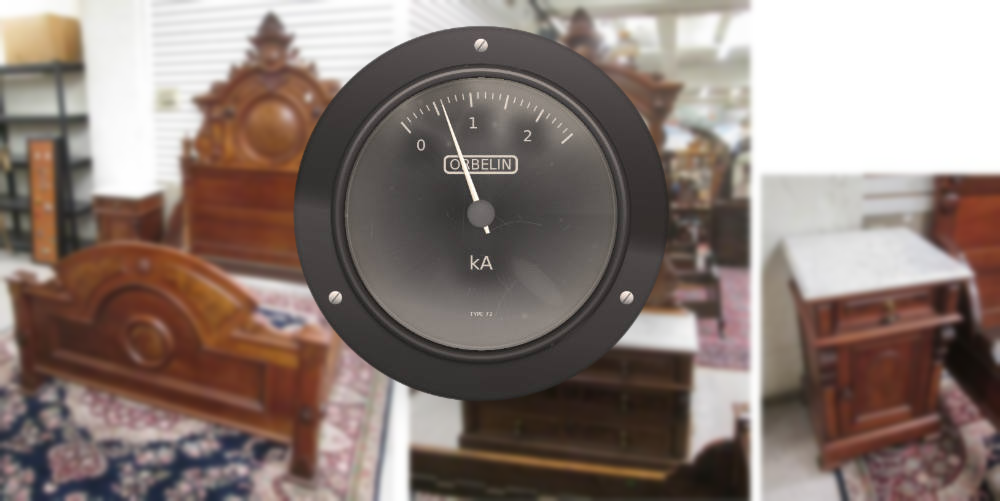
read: 0.6 kA
